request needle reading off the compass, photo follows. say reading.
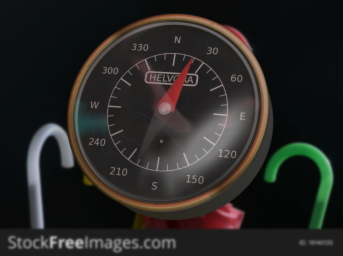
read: 20 °
